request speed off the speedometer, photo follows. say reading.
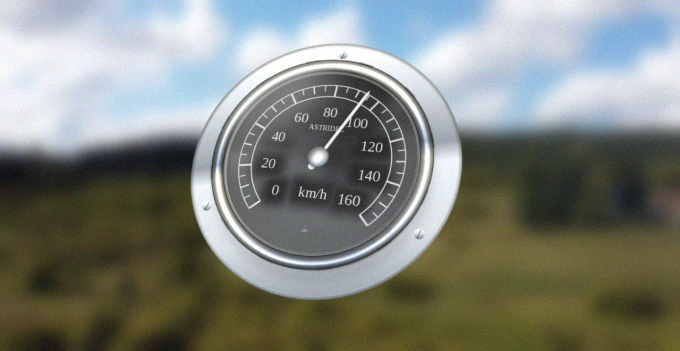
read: 95 km/h
